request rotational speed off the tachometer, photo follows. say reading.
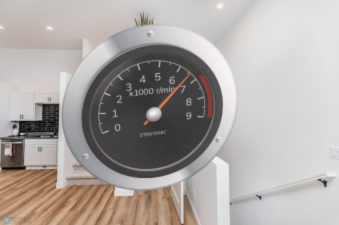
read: 6500 rpm
